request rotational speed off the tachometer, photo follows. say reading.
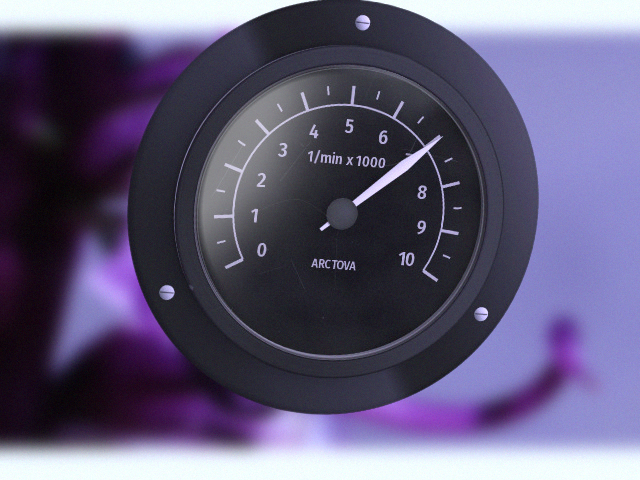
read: 7000 rpm
